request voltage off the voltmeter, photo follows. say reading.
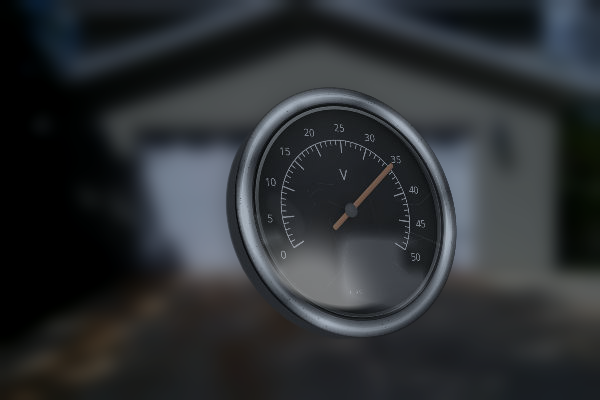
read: 35 V
